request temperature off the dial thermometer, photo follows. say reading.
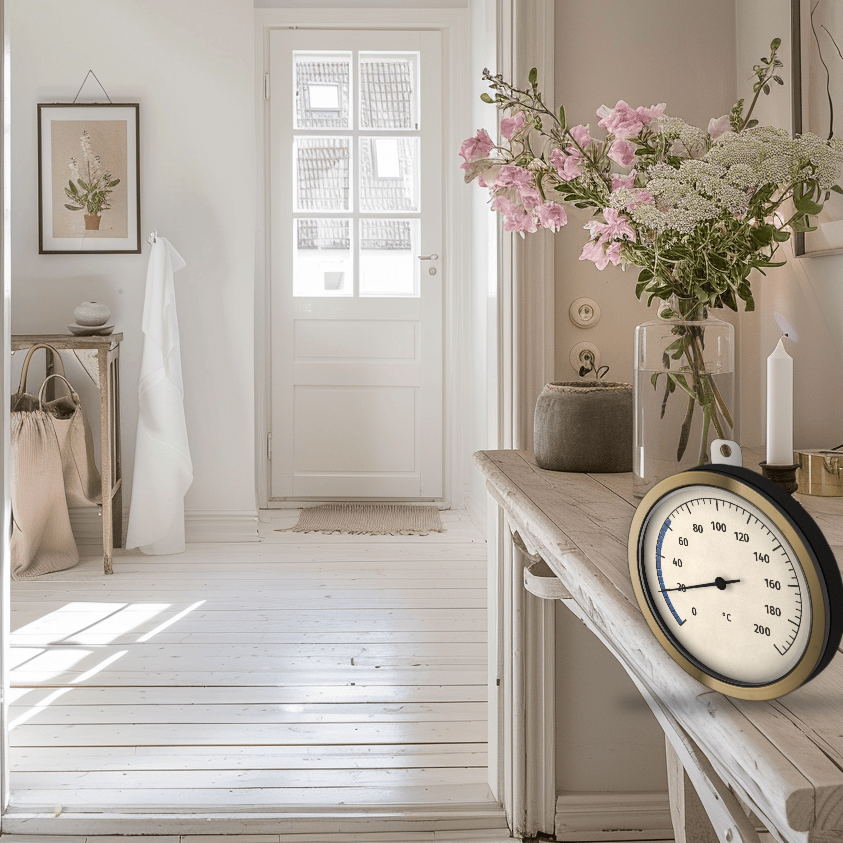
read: 20 °C
